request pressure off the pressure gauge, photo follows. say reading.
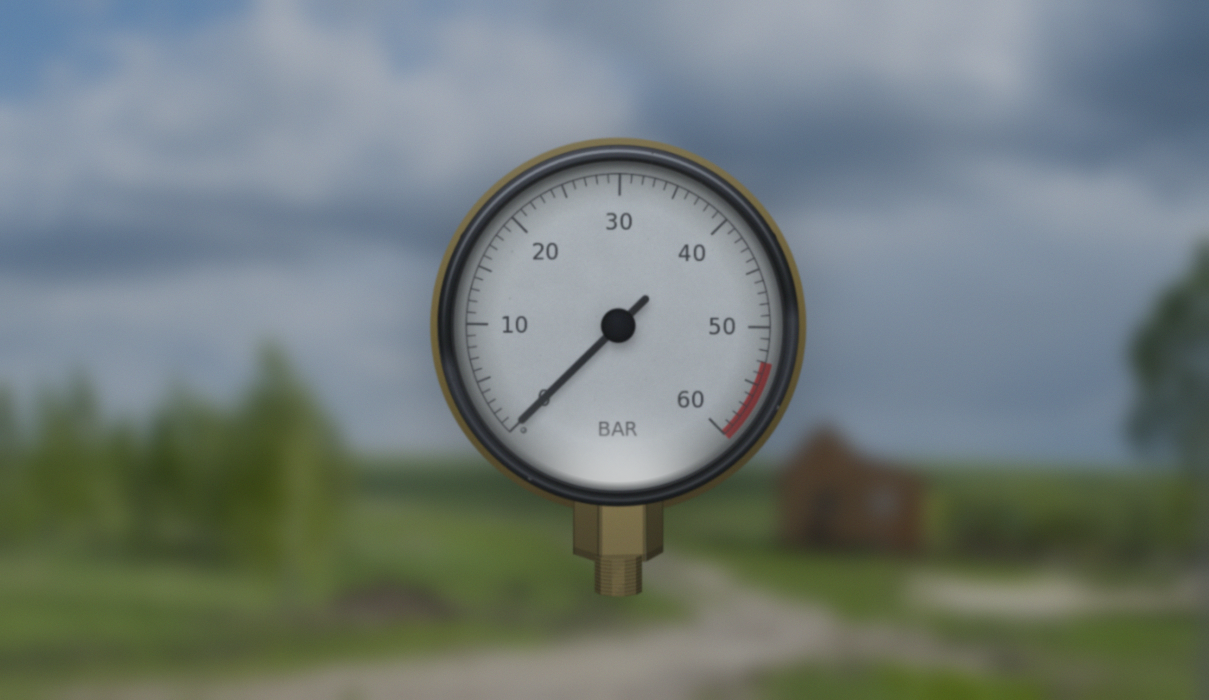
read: 0 bar
